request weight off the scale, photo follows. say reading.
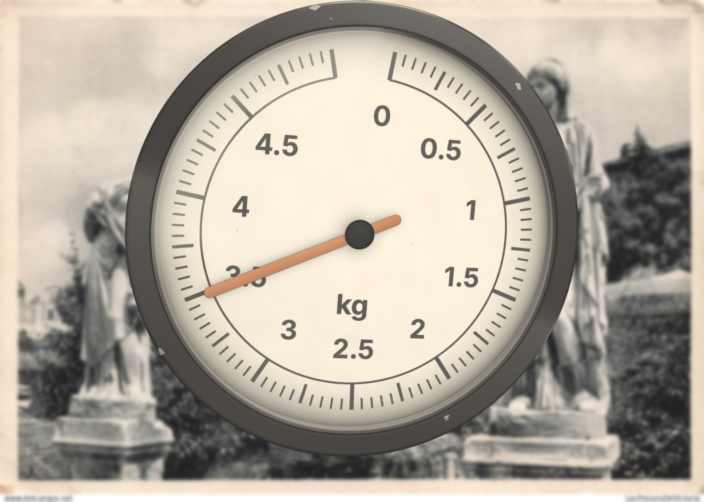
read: 3.5 kg
